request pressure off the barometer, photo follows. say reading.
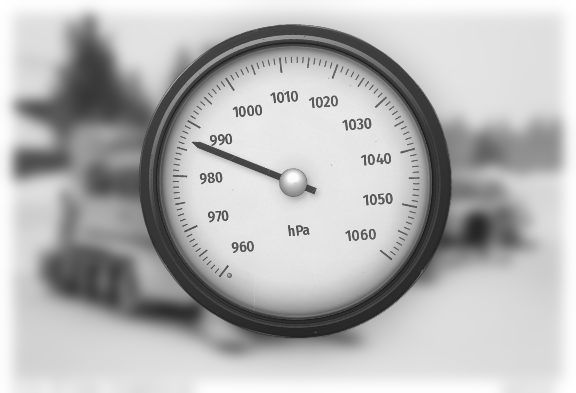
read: 987 hPa
